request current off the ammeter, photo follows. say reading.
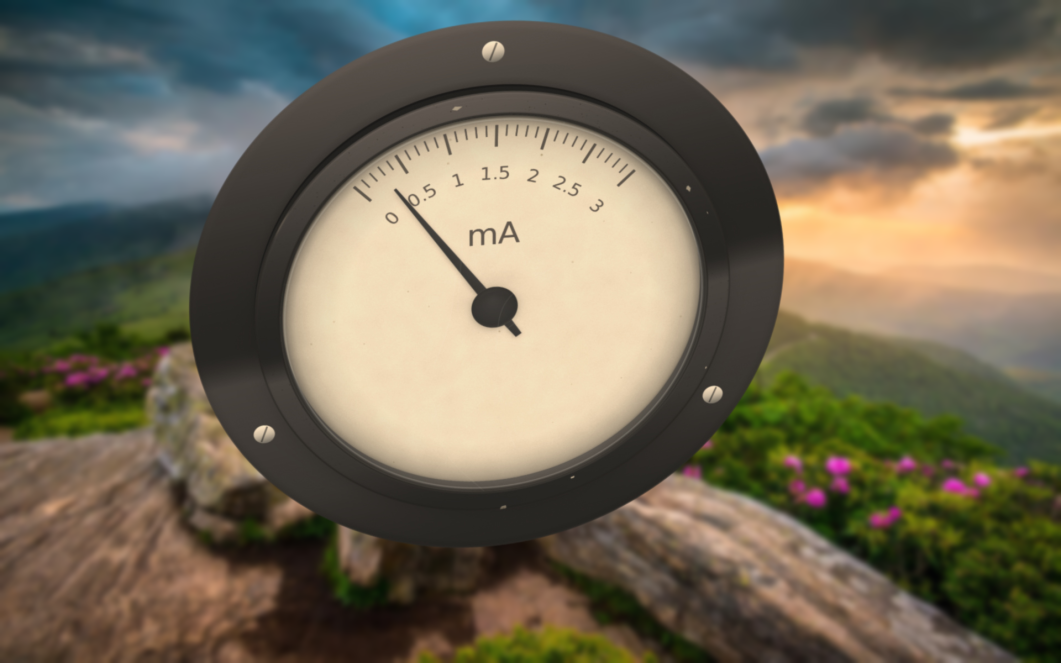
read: 0.3 mA
